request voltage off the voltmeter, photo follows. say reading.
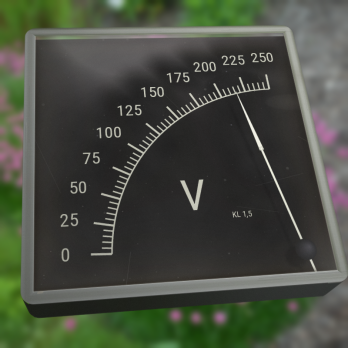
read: 215 V
